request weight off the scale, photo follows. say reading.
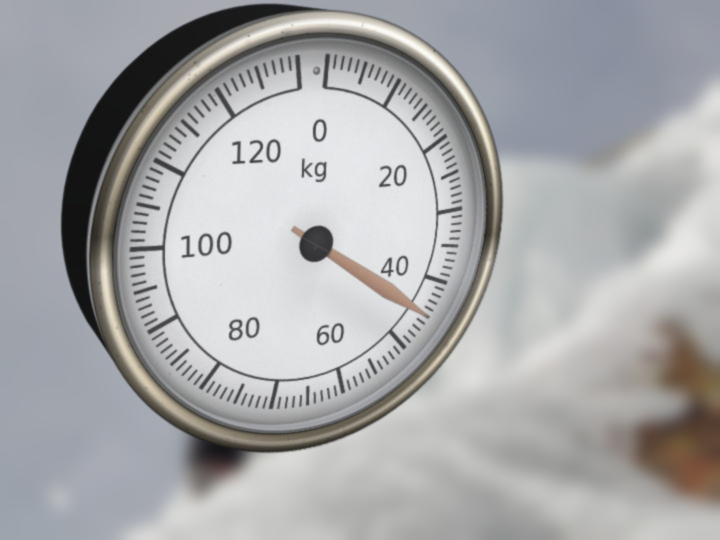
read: 45 kg
